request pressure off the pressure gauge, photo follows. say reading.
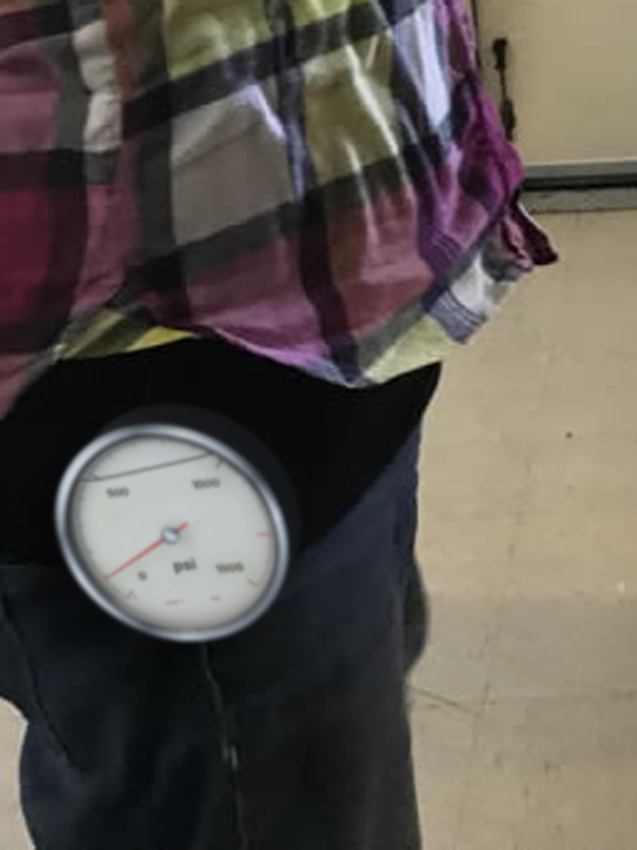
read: 100 psi
